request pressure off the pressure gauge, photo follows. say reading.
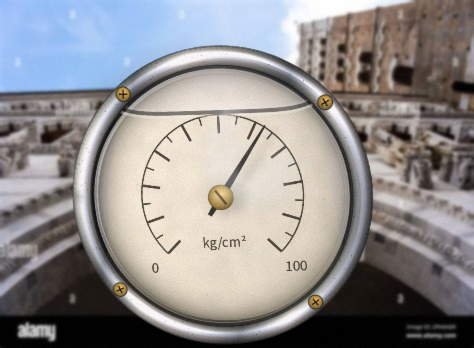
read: 62.5 kg/cm²
